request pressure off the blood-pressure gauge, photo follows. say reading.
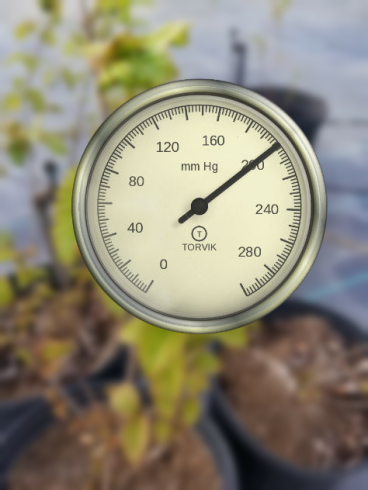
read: 200 mmHg
